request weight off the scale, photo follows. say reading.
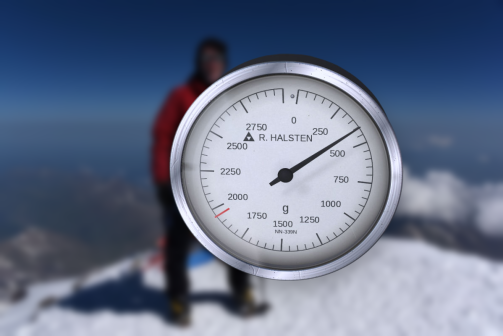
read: 400 g
